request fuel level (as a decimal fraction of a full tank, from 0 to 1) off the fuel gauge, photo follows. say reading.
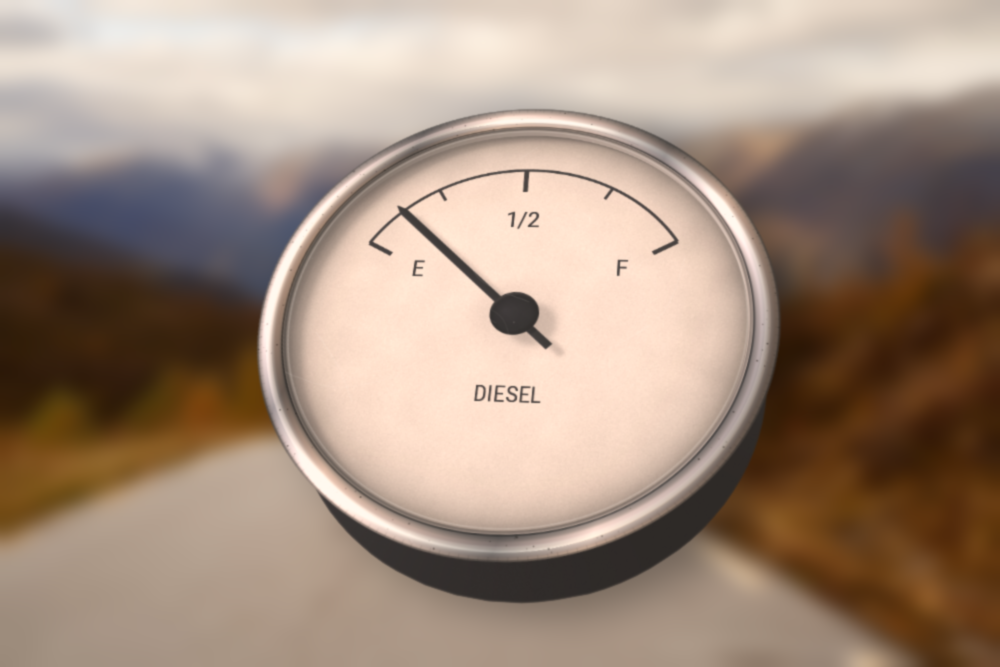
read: 0.125
